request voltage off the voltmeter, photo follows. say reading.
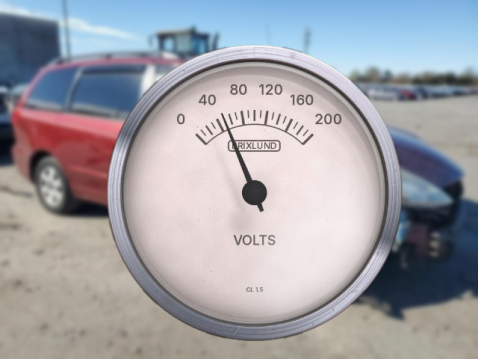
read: 50 V
